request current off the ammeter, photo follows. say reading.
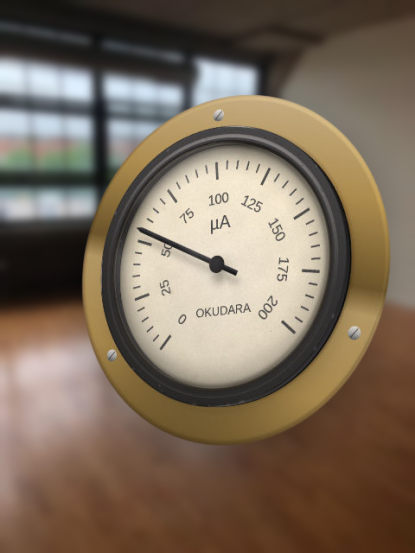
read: 55 µA
